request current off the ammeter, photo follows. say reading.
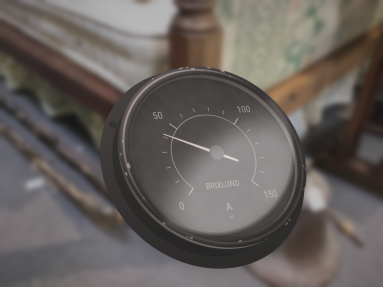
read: 40 A
